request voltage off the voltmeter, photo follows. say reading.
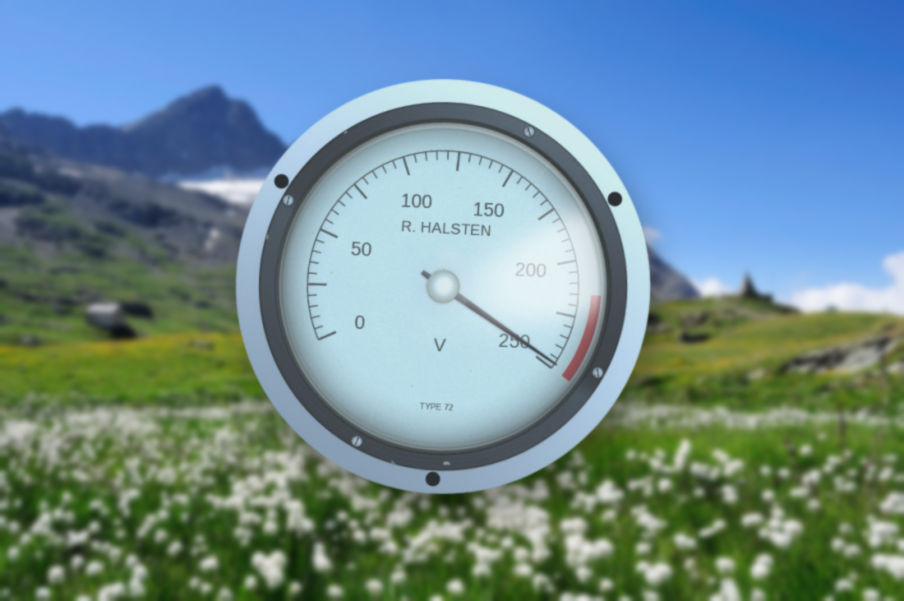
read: 247.5 V
